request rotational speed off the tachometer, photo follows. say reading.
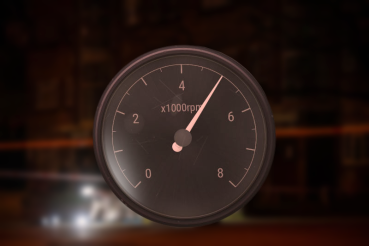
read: 5000 rpm
